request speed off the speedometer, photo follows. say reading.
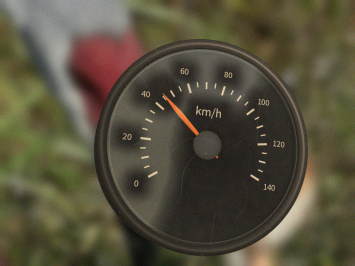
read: 45 km/h
